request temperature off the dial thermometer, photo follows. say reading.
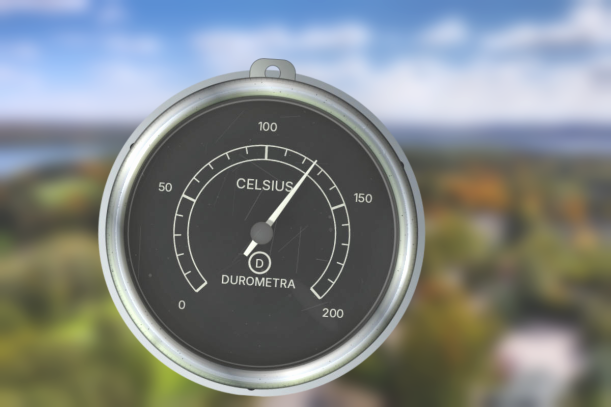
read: 125 °C
